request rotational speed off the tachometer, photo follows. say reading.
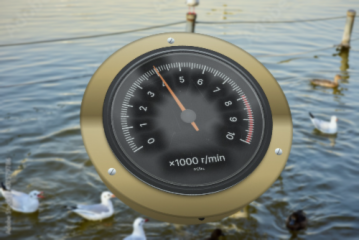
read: 4000 rpm
